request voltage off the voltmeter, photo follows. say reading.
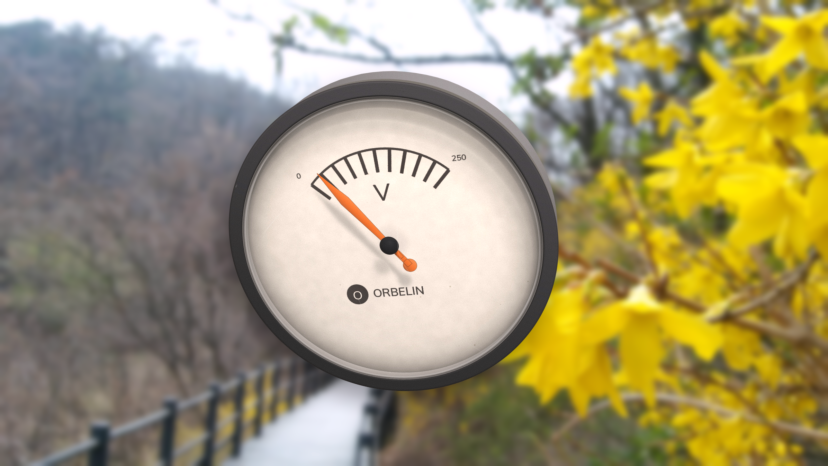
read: 25 V
